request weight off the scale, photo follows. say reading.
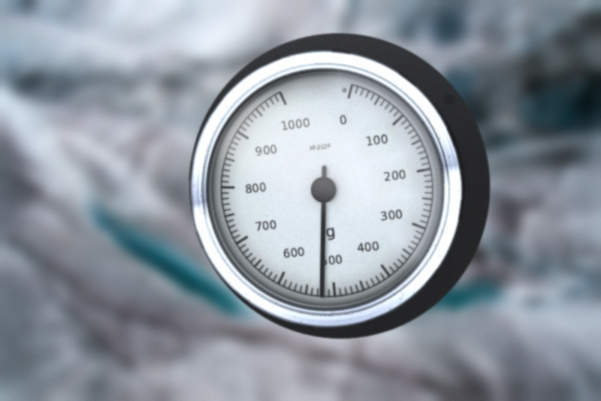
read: 520 g
